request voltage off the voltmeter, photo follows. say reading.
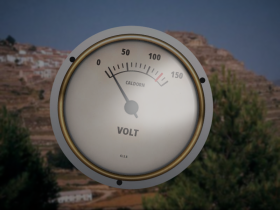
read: 10 V
